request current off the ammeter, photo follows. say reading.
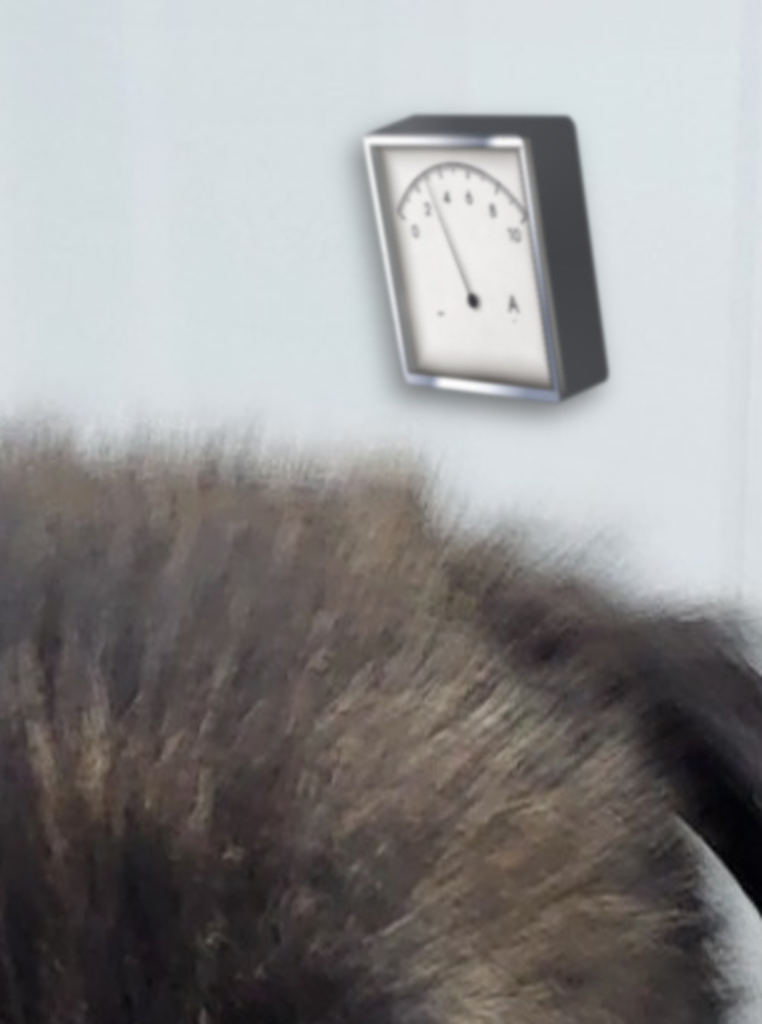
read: 3 A
